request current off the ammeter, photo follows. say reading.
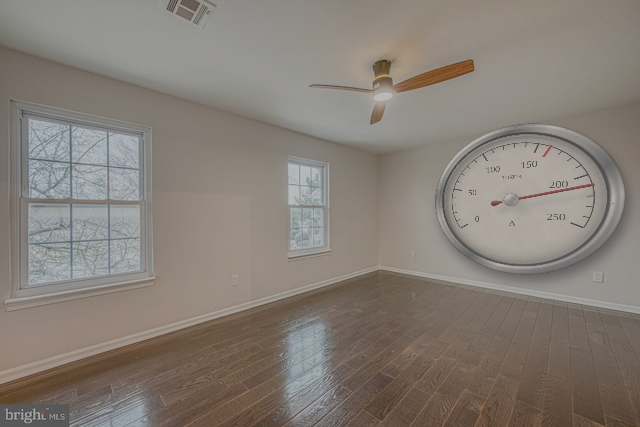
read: 210 A
